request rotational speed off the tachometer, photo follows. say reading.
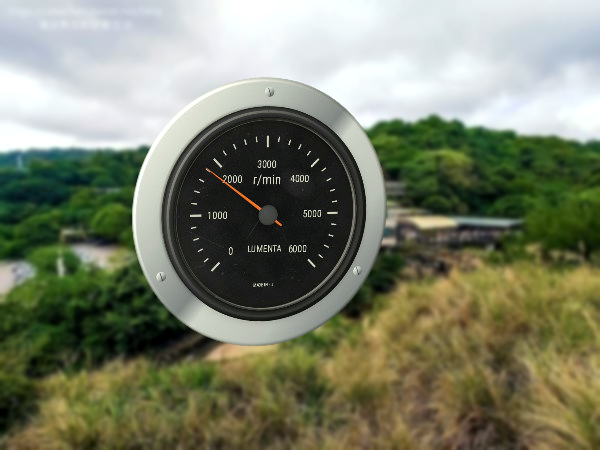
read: 1800 rpm
